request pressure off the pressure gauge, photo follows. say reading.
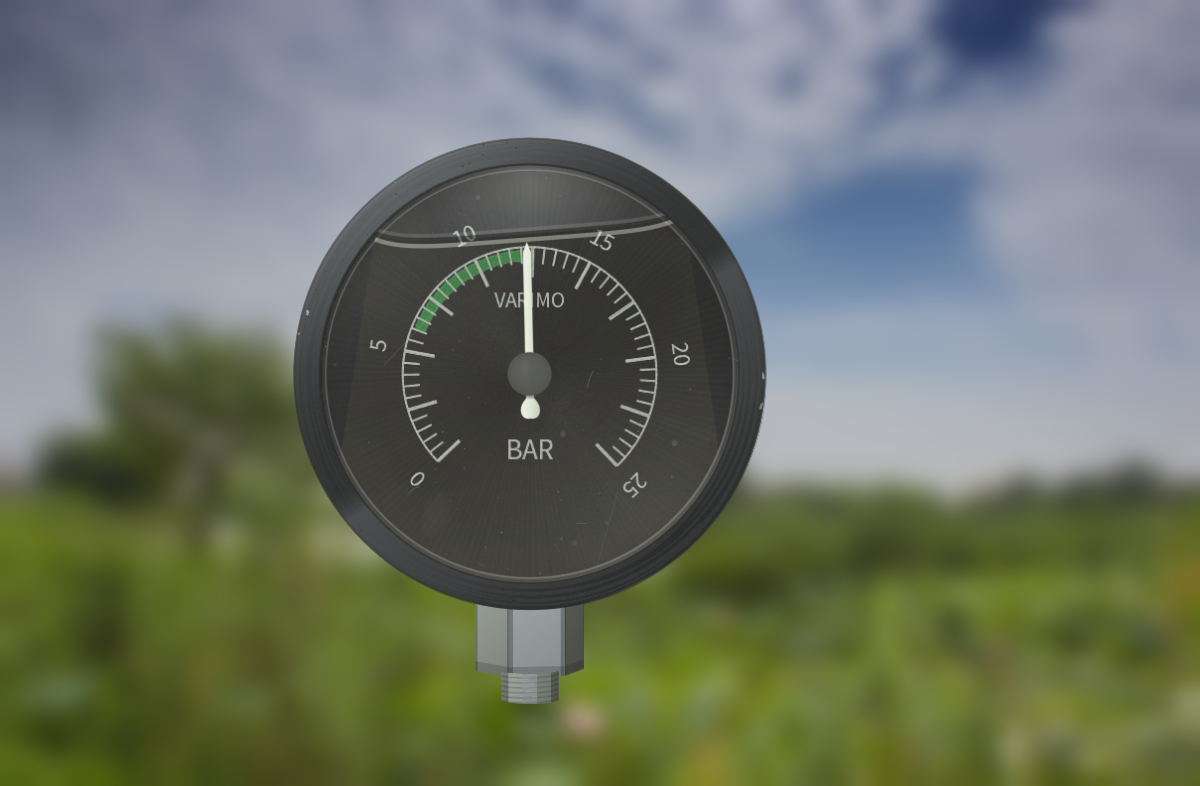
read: 12.25 bar
